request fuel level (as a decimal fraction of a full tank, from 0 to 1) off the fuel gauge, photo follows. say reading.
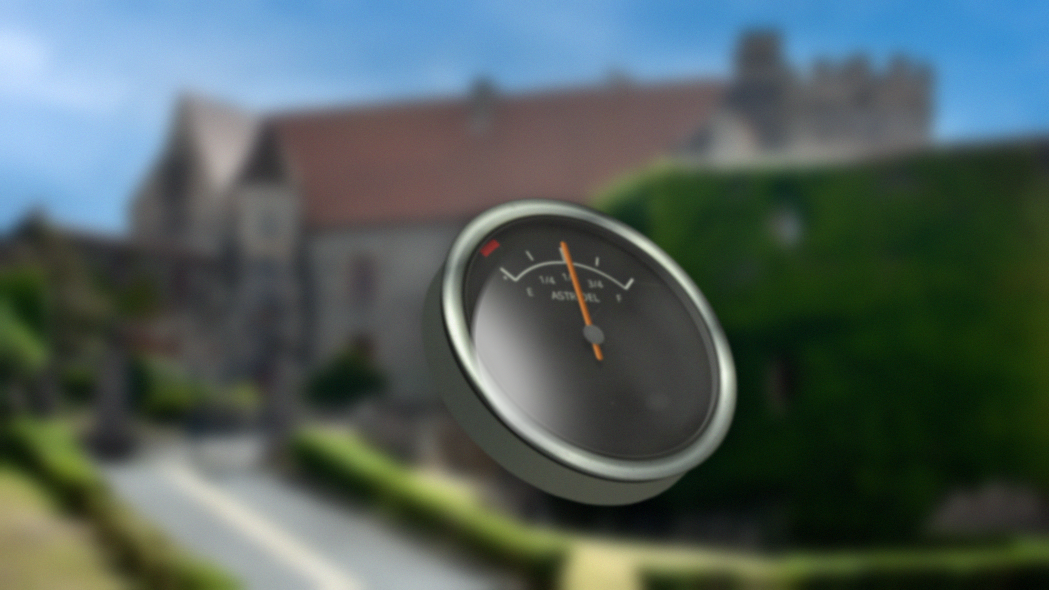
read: 0.5
